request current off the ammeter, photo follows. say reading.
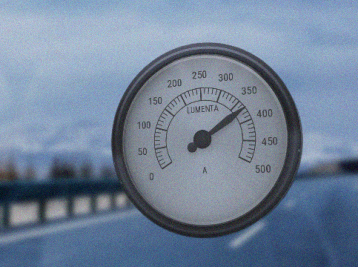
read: 370 A
